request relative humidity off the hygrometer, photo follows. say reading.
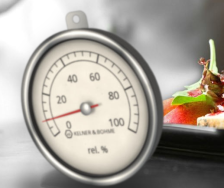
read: 8 %
